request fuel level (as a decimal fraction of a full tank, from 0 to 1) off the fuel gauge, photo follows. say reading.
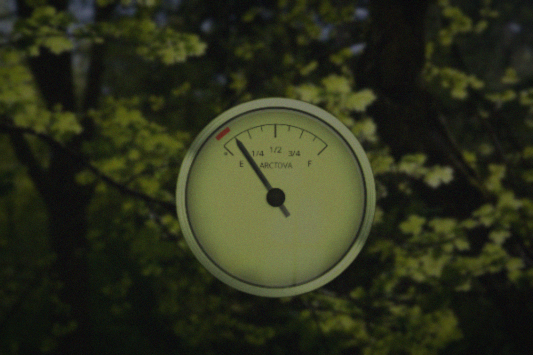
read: 0.125
